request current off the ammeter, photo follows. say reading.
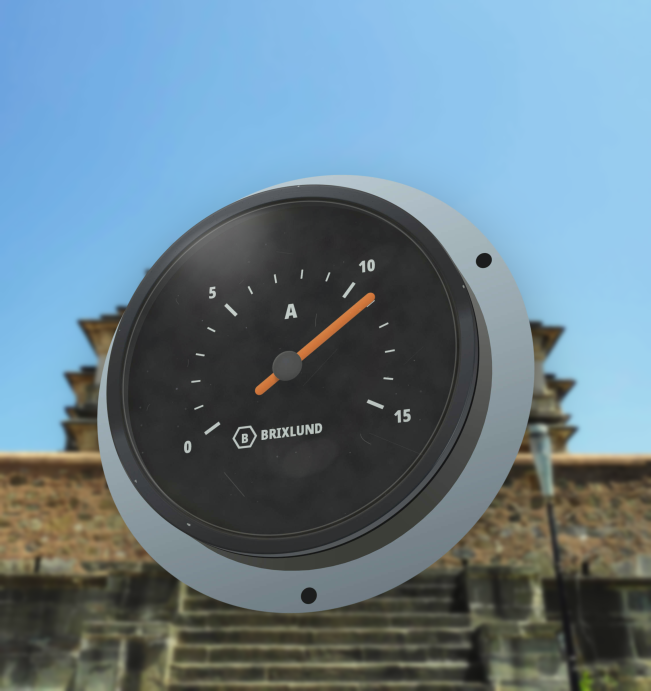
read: 11 A
